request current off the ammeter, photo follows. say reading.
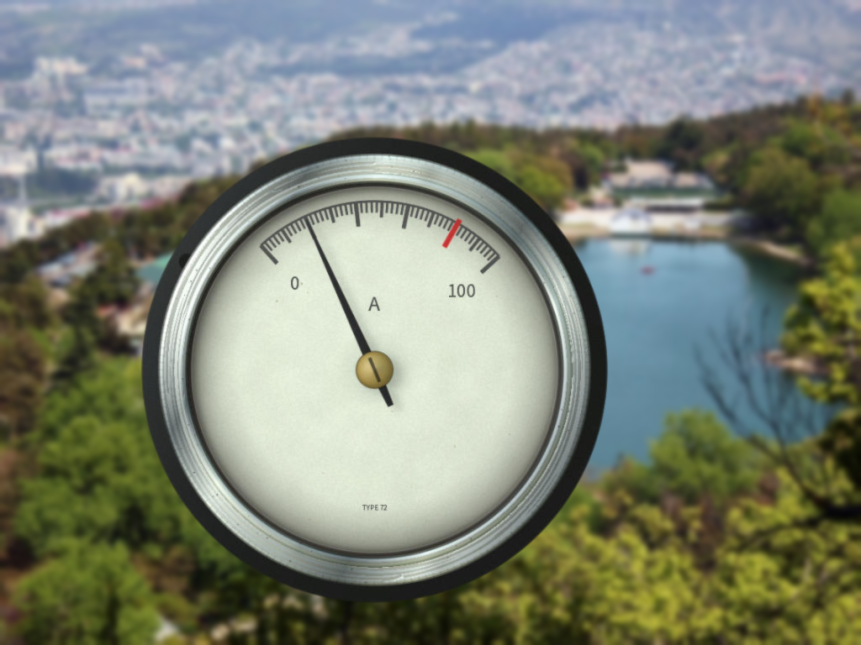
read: 20 A
